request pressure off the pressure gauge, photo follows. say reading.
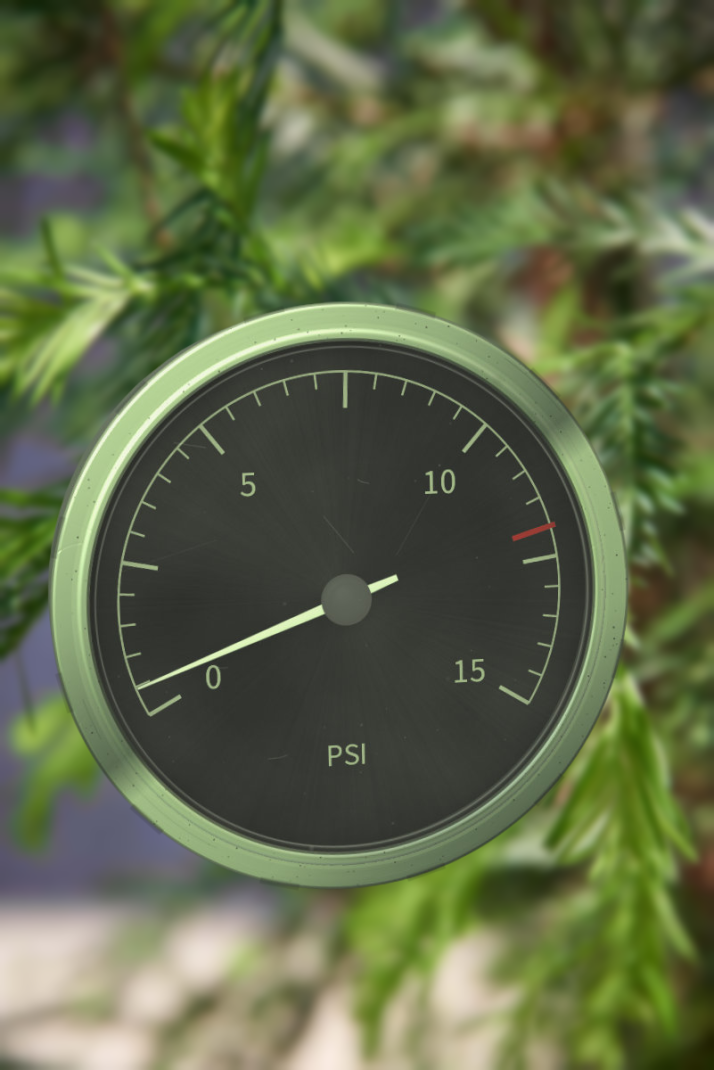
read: 0.5 psi
